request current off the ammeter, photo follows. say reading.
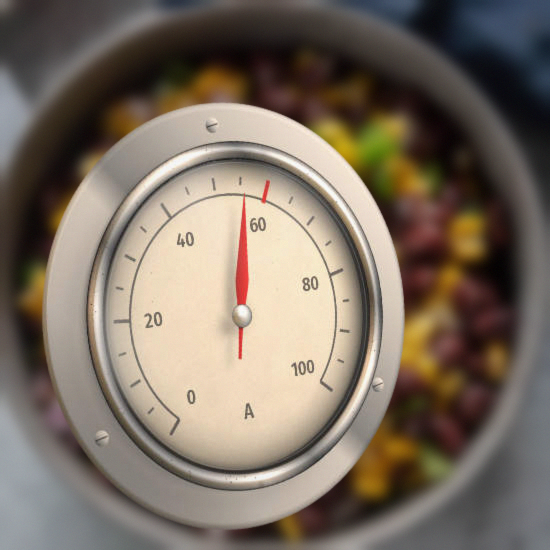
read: 55 A
